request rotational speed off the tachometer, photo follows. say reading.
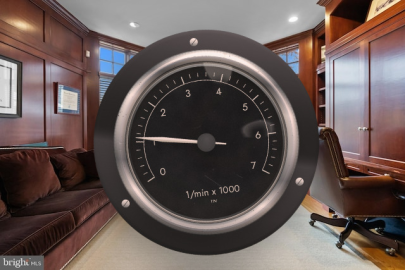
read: 1100 rpm
